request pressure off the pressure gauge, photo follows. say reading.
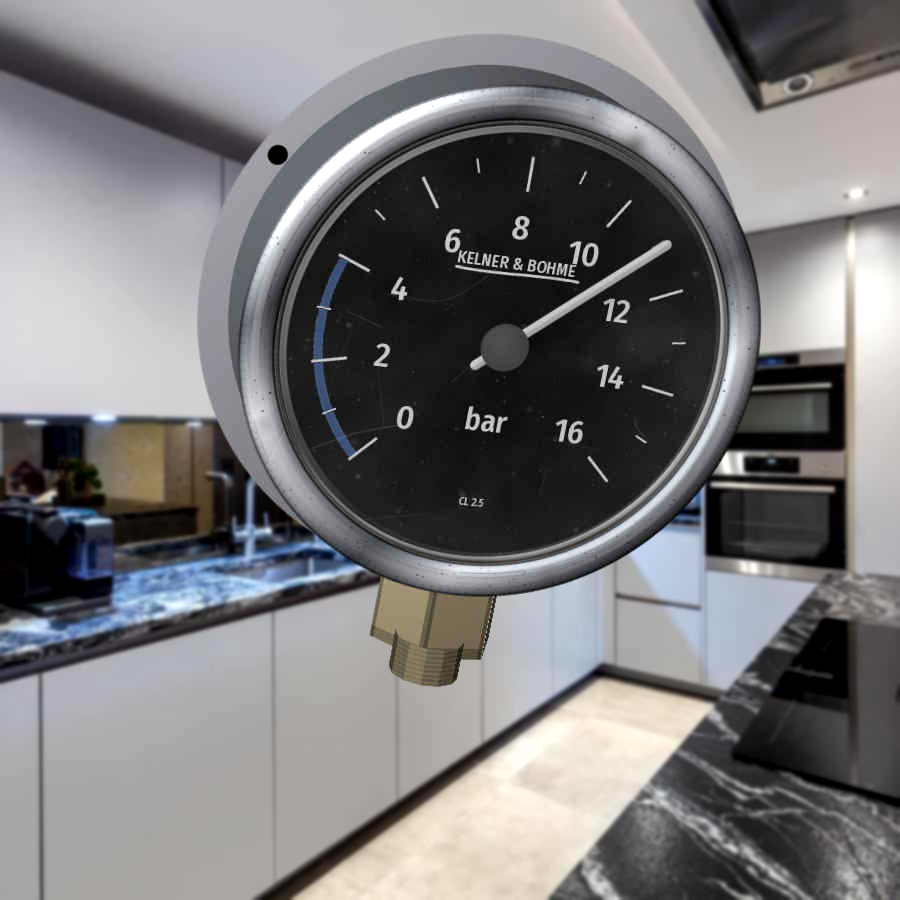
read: 11 bar
